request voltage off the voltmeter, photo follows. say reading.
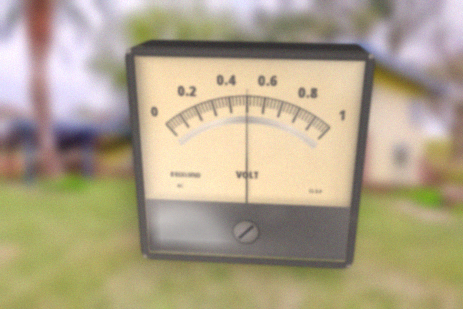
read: 0.5 V
